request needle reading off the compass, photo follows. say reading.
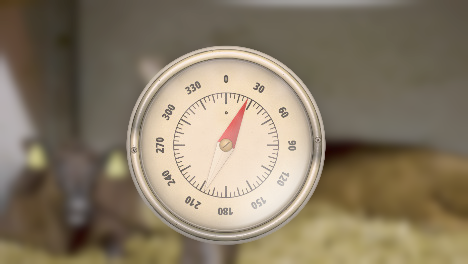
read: 25 °
